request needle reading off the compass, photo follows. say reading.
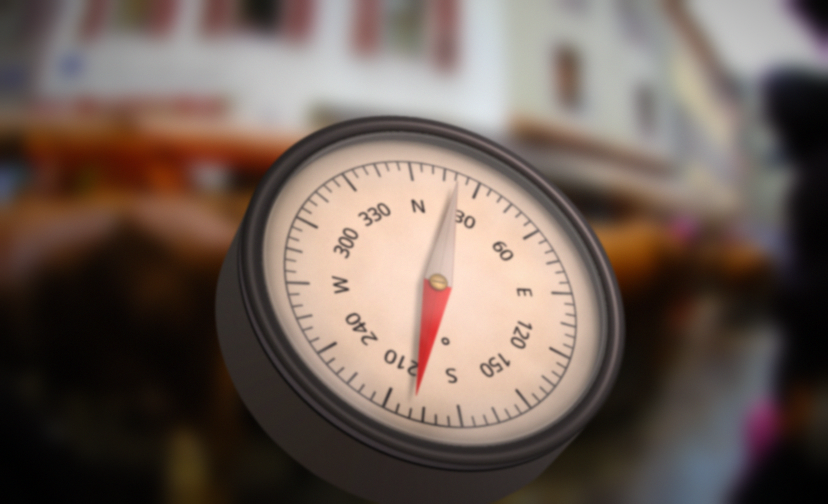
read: 200 °
